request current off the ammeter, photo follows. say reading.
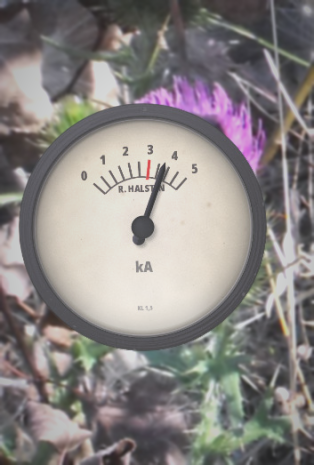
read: 3.75 kA
